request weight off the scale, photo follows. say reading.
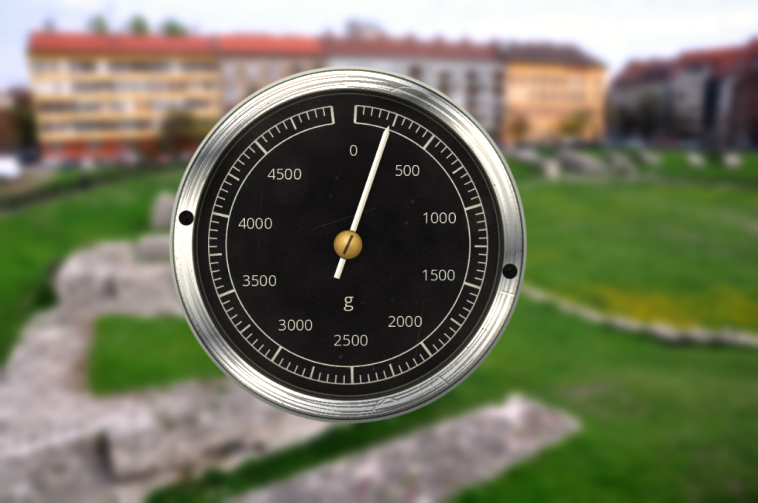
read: 225 g
